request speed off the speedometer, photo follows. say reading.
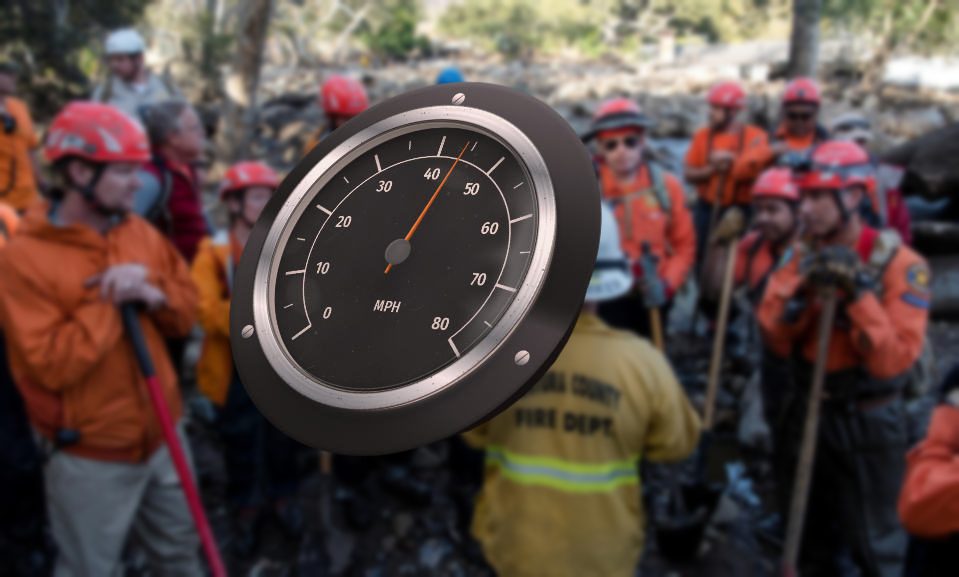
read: 45 mph
